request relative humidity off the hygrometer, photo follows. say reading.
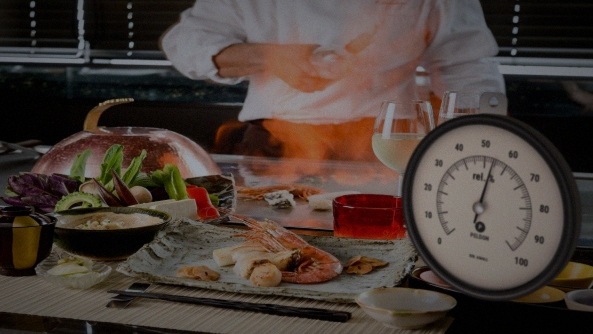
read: 55 %
